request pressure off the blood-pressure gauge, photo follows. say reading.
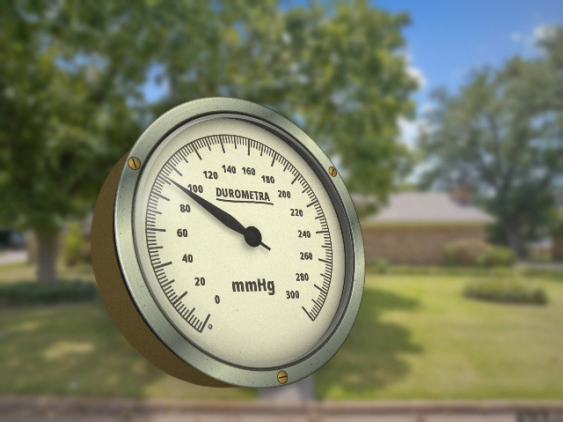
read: 90 mmHg
